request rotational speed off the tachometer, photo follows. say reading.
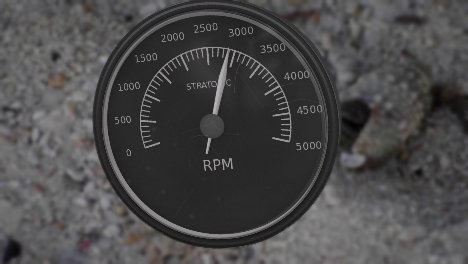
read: 2900 rpm
